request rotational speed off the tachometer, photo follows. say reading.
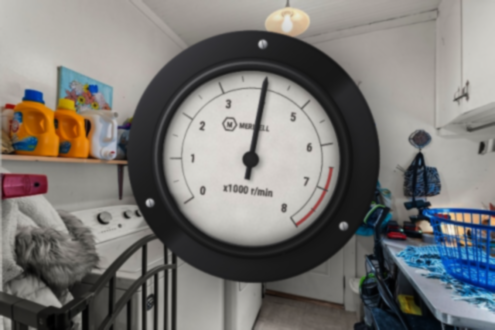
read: 4000 rpm
